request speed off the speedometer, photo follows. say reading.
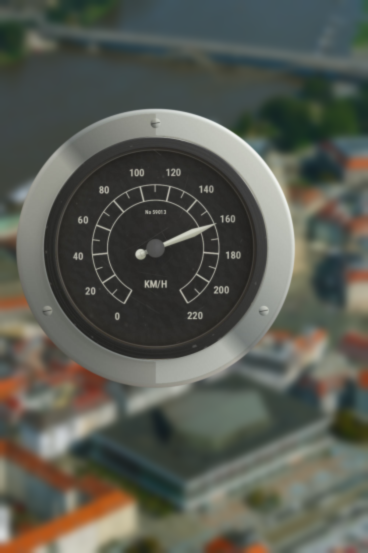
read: 160 km/h
